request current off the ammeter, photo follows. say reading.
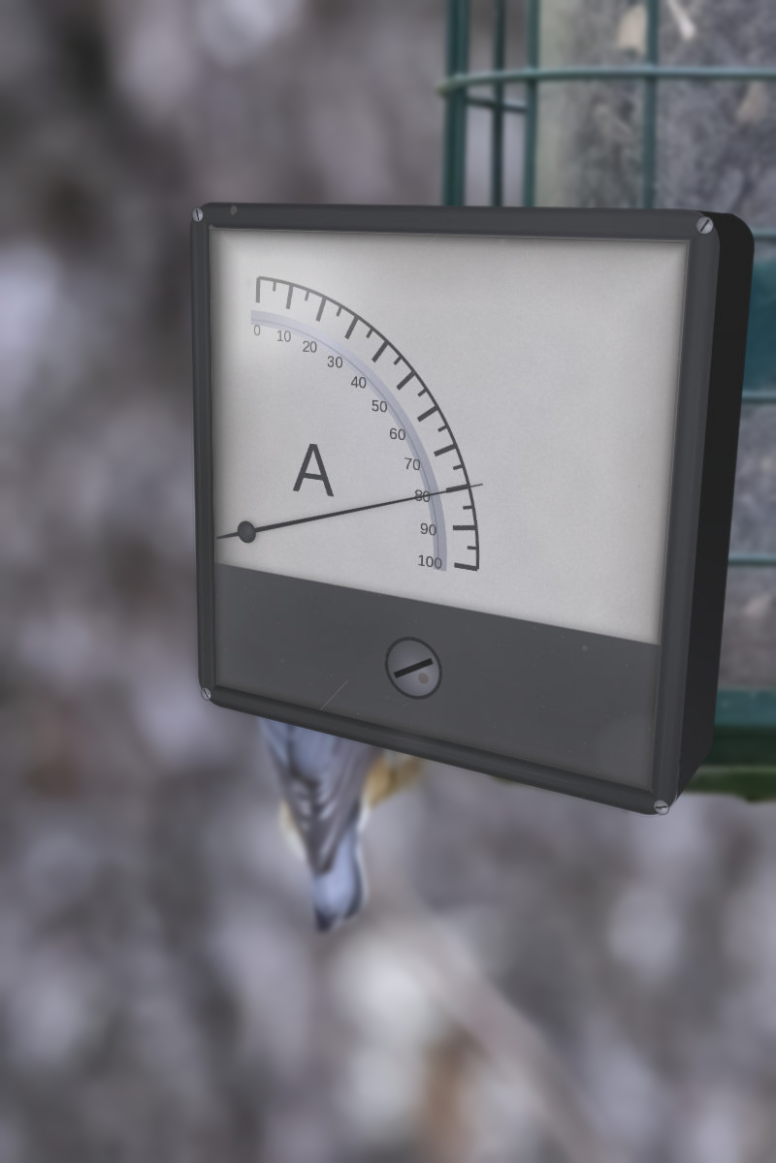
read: 80 A
